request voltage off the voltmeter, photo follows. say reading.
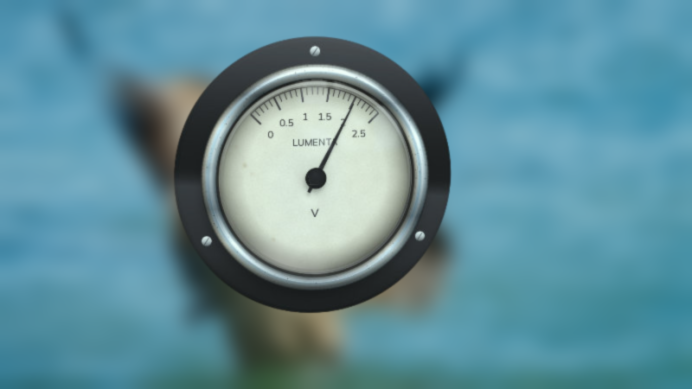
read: 2 V
